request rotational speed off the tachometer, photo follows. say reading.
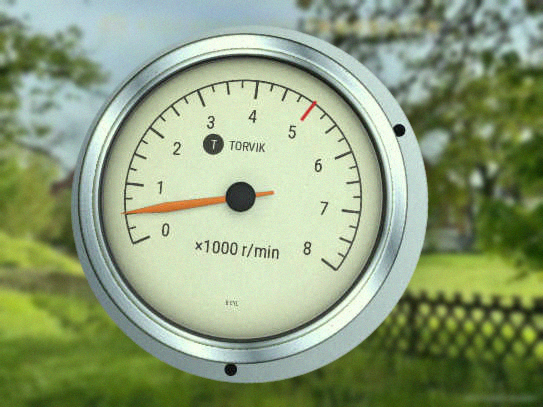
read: 500 rpm
